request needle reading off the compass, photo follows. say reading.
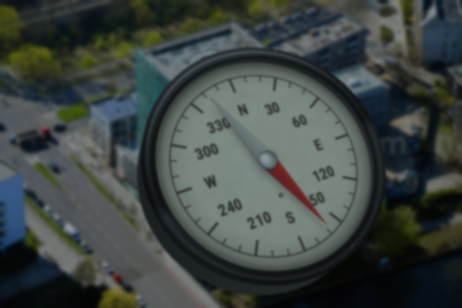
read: 160 °
